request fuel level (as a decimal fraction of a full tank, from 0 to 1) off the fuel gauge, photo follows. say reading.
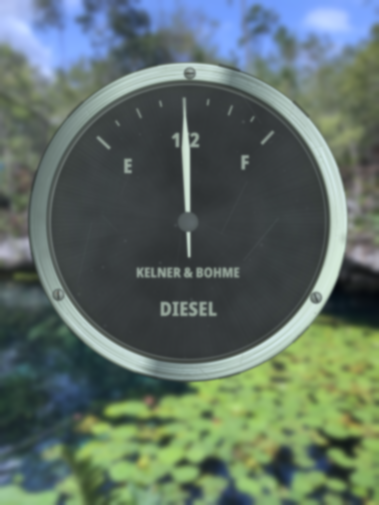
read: 0.5
